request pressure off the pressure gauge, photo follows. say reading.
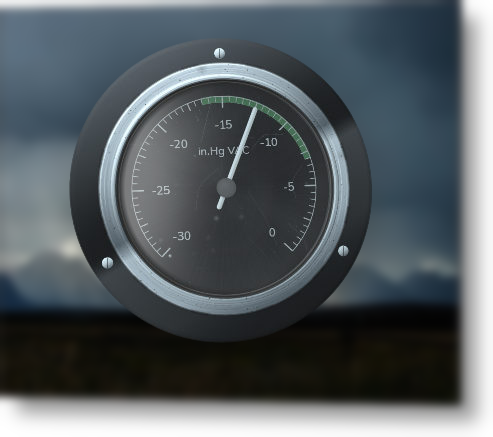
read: -12.5 inHg
